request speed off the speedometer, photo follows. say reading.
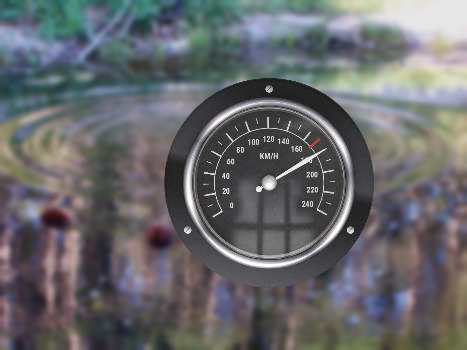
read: 180 km/h
